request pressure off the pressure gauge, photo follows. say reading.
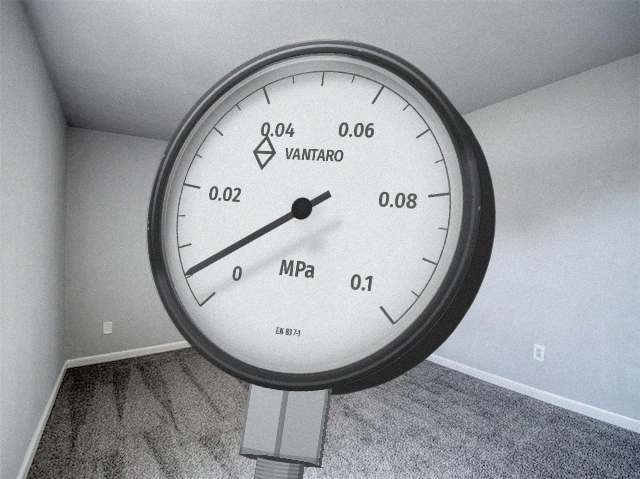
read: 0.005 MPa
